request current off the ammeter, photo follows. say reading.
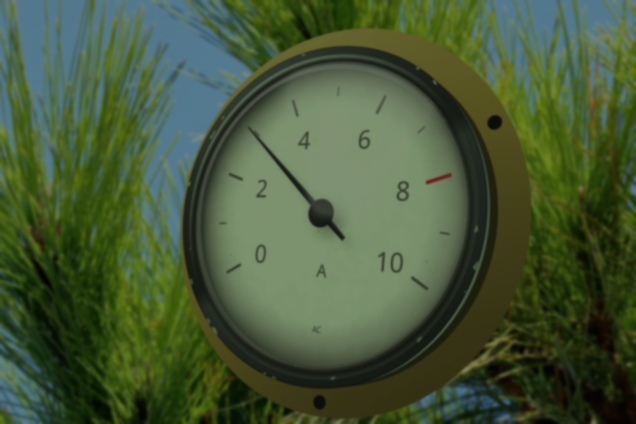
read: 3 A
